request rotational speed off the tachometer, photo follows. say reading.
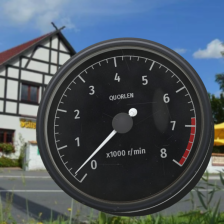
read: 200 rpm
